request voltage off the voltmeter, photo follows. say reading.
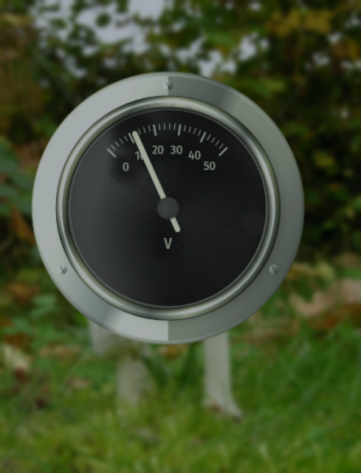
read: 12 V
